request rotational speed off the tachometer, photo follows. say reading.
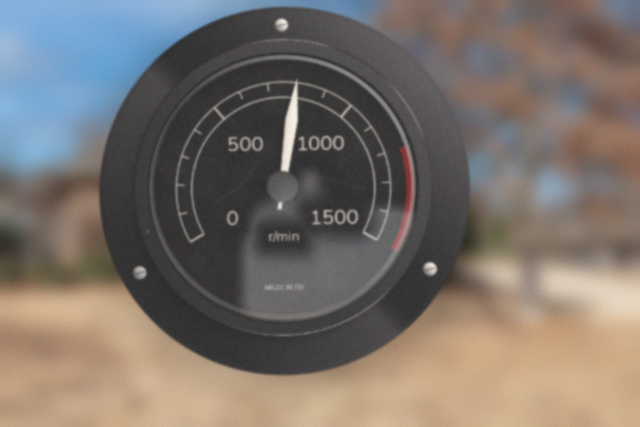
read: 800 rpm
